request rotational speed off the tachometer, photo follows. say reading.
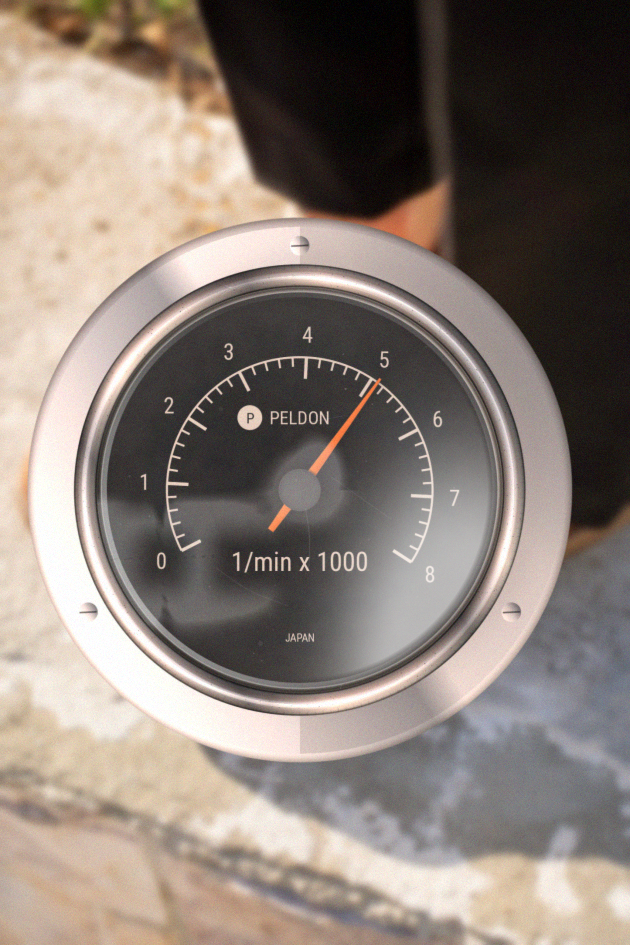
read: 5100 rpm
